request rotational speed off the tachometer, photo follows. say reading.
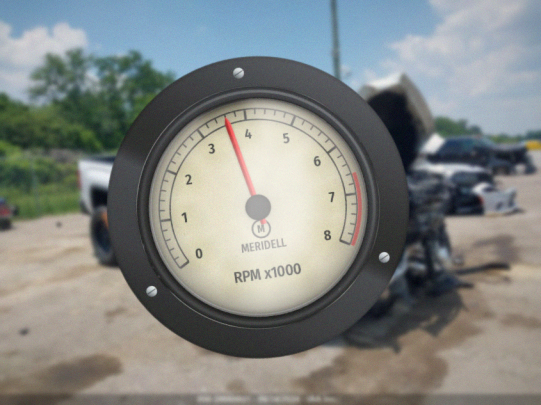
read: 3600 rpm
